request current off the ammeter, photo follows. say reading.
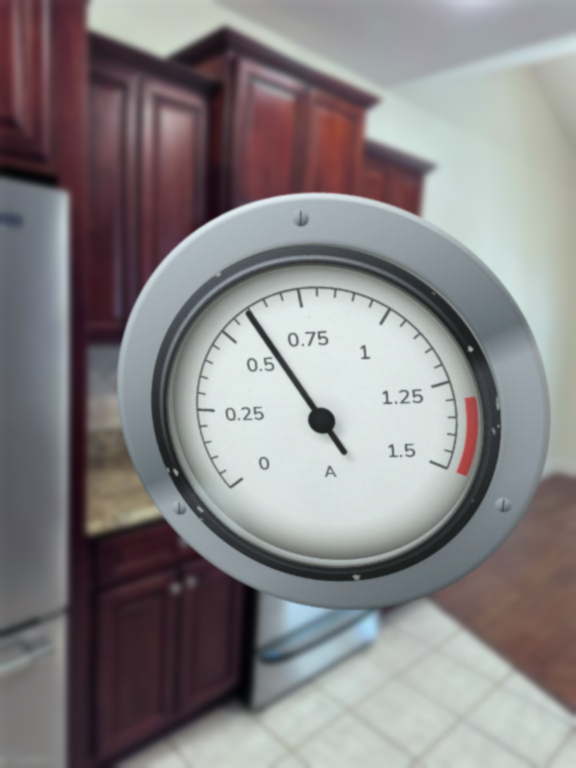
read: 0.6 A
